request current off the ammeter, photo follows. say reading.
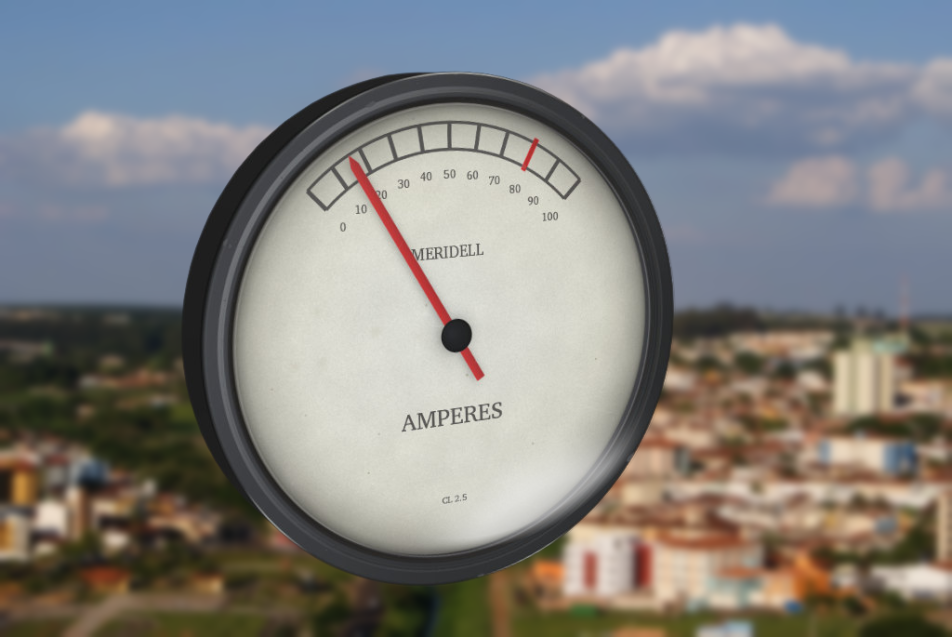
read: 15 A
